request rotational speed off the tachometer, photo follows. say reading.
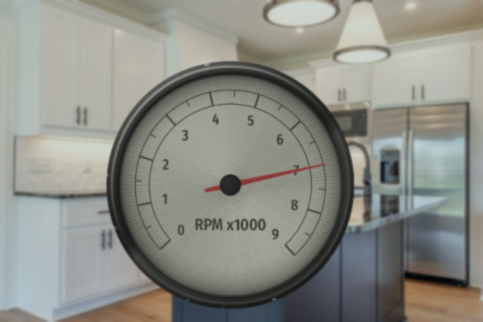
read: 7000 rpm
